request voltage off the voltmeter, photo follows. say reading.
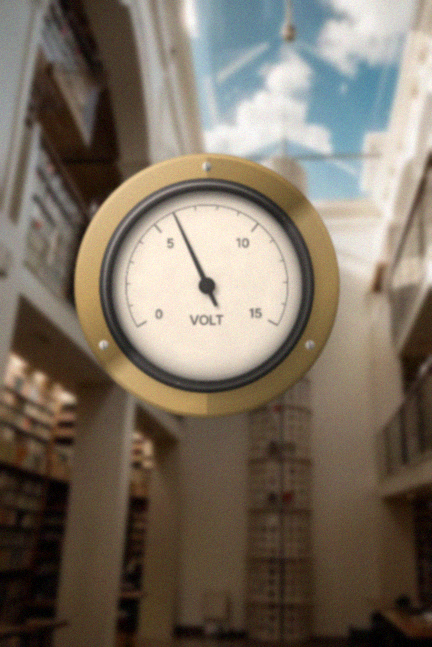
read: 6 V
